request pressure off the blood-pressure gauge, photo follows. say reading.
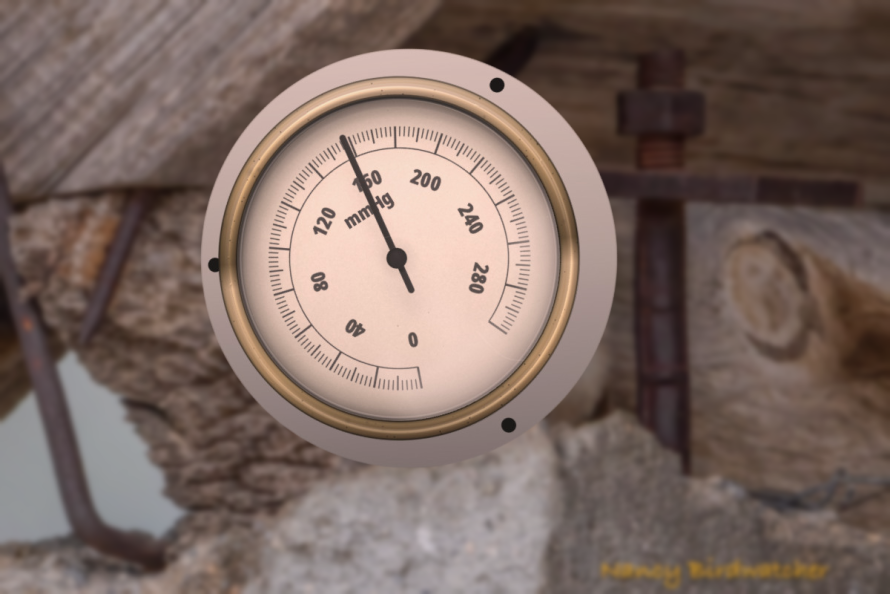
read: 158 mmHg
